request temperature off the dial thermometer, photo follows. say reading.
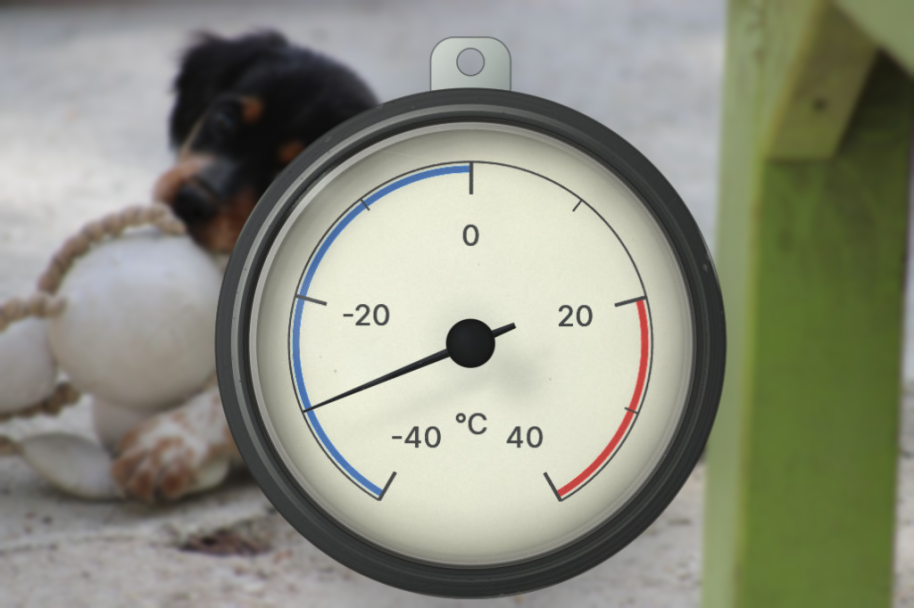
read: -30 °C
